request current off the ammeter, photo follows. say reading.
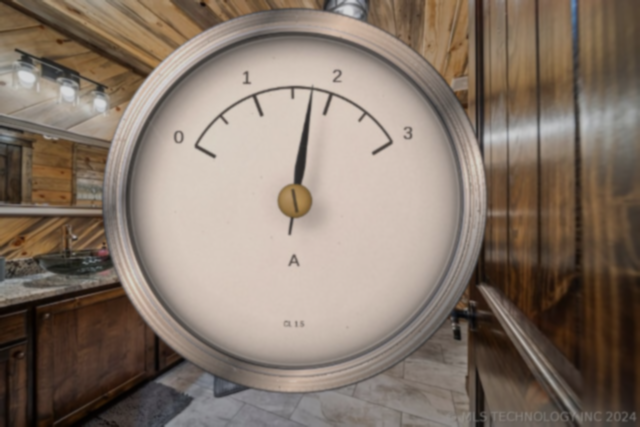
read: 1.75 A
